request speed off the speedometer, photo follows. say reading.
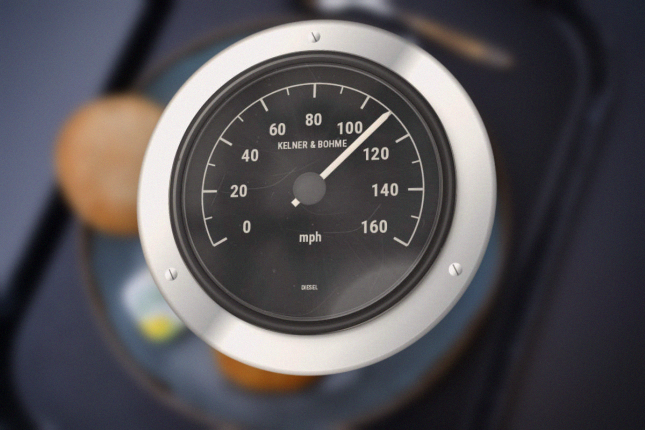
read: 110 mph
